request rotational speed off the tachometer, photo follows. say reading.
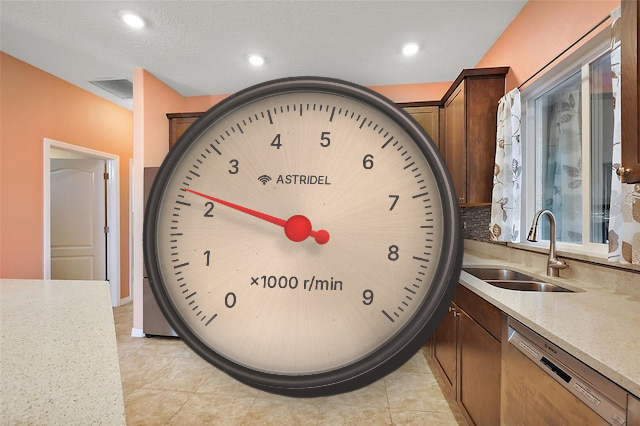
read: 2200 rpm
